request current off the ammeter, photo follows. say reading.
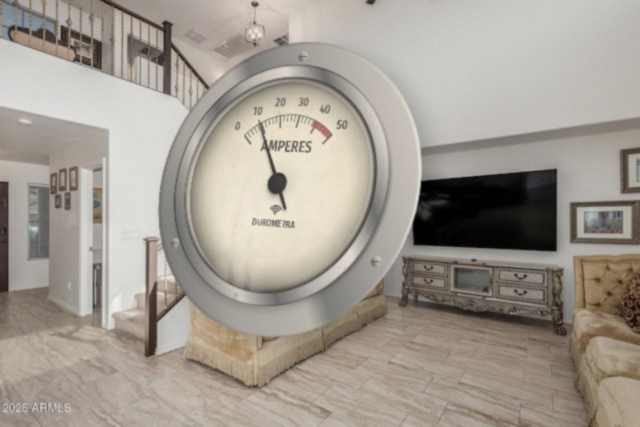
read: 10 A
